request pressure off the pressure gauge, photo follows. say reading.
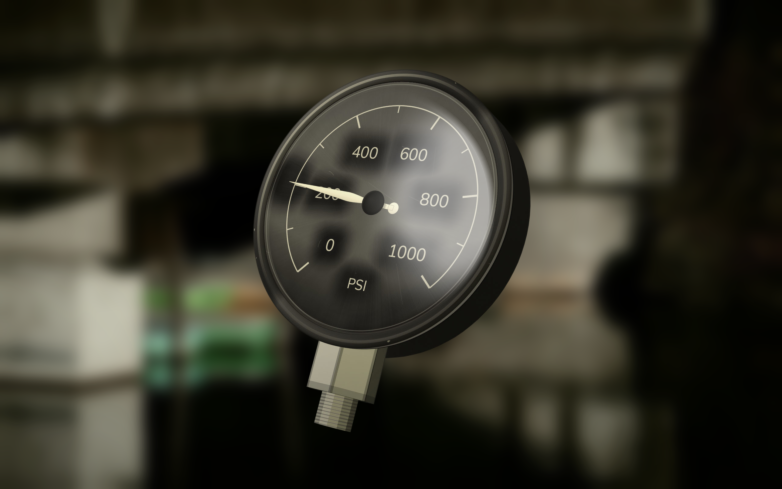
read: 200 psi
